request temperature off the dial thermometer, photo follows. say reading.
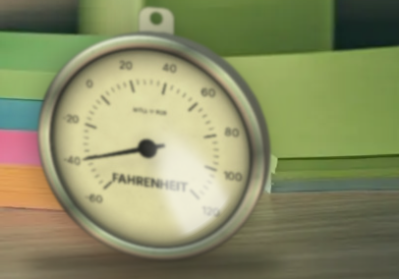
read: -40 °F
